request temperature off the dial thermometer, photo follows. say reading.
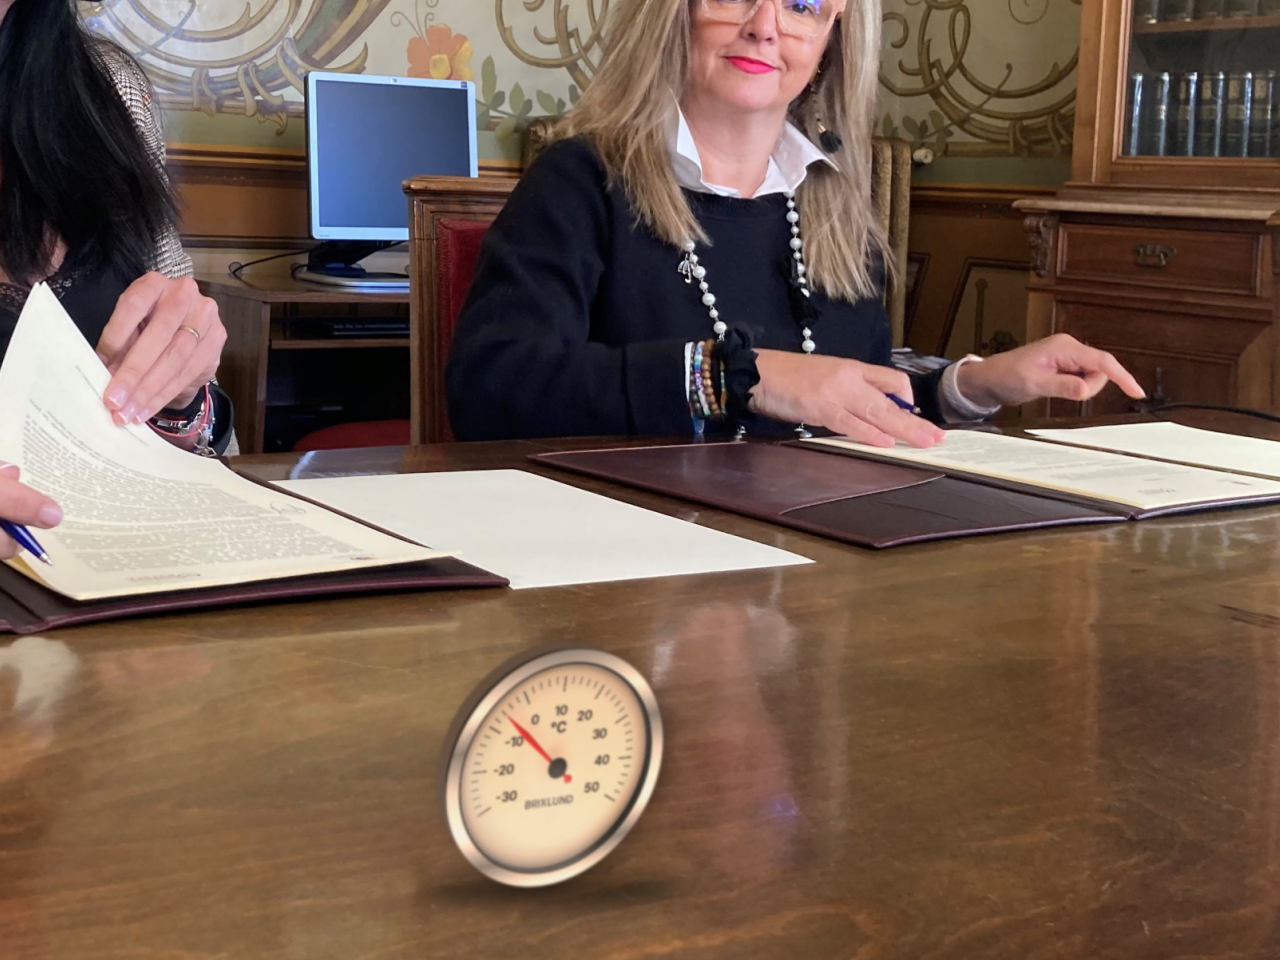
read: -6 °C
